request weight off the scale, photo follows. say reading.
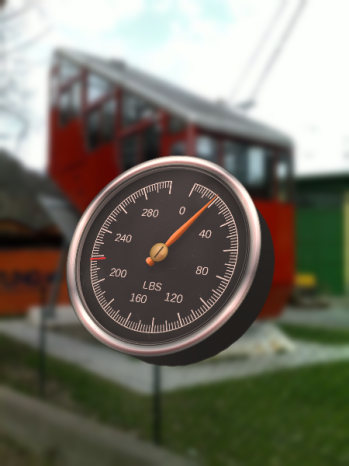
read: 20 lb
